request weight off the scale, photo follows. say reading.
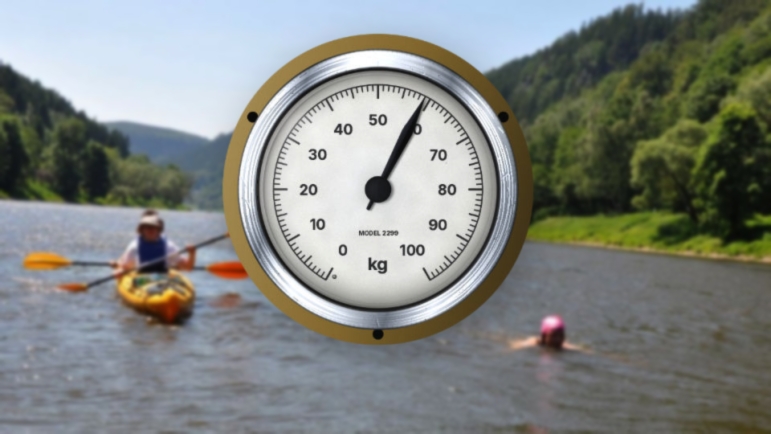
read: 59 kg
